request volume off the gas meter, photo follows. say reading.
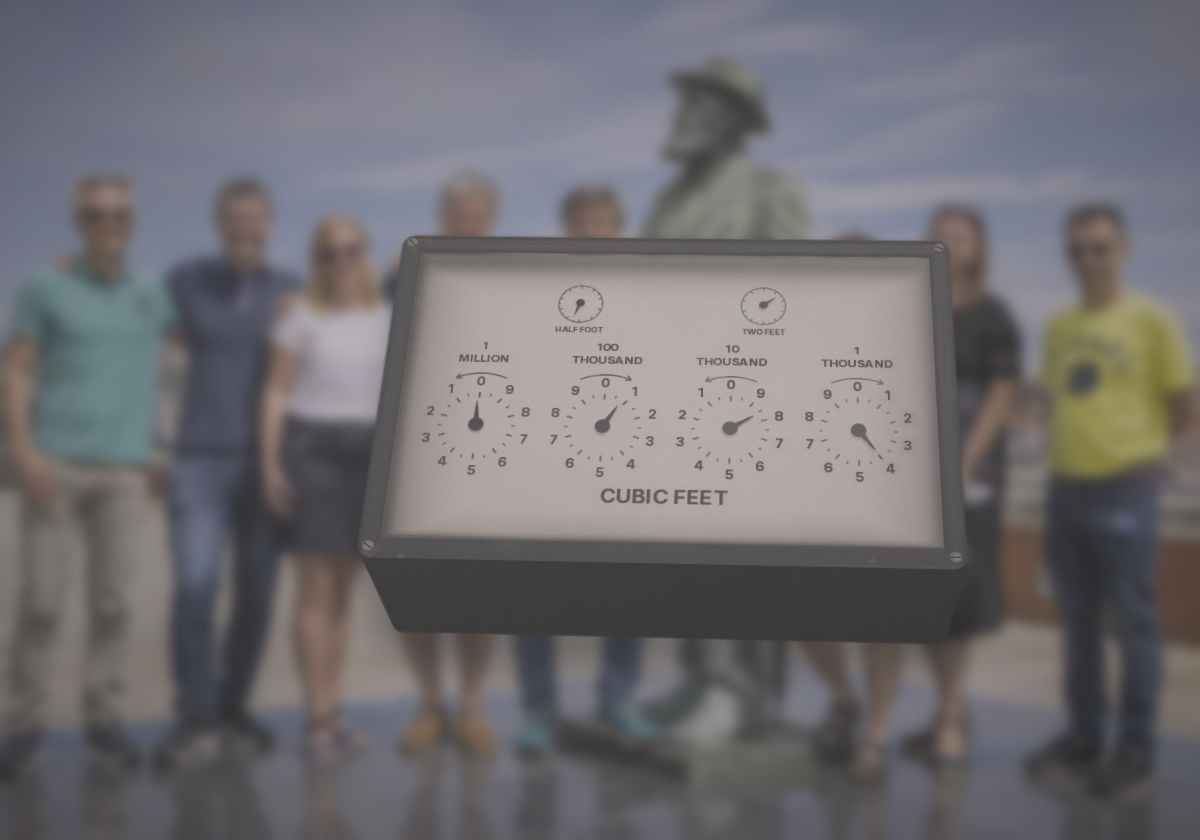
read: 8400 ft³
